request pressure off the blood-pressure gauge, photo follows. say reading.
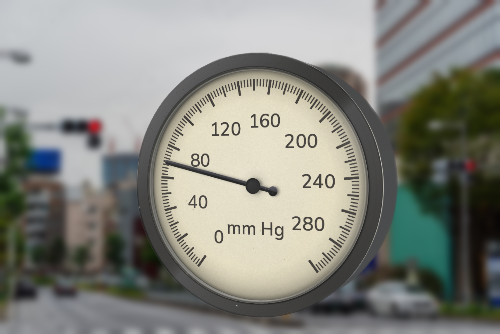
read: 70 mmHg
